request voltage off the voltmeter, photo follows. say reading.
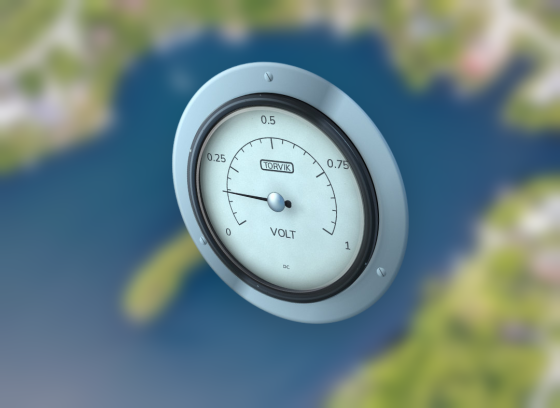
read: 0.15 V
